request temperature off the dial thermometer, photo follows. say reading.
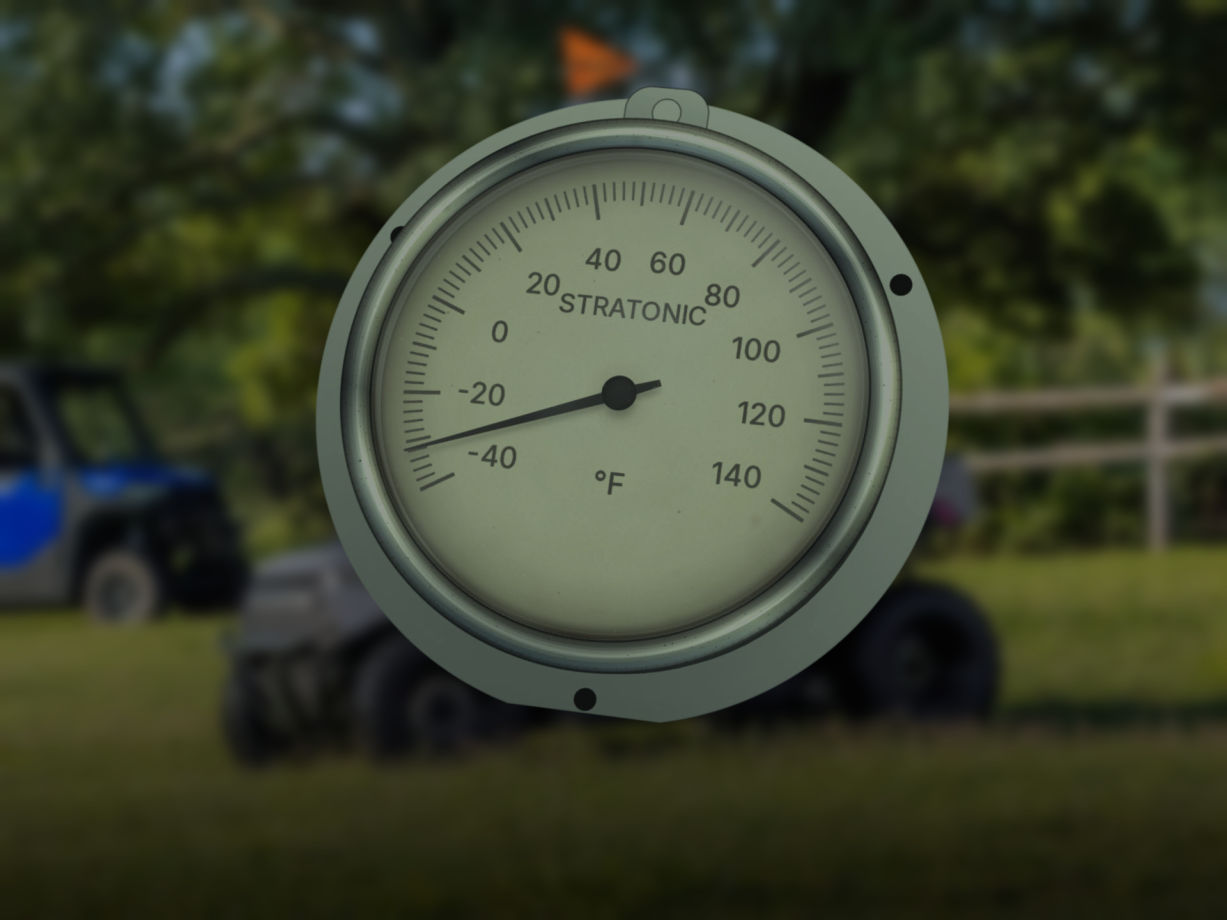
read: -32 °F
